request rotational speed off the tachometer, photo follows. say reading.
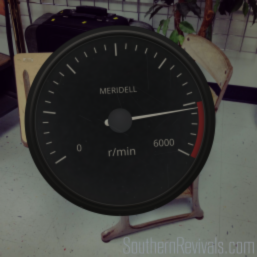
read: 5100 rpm
